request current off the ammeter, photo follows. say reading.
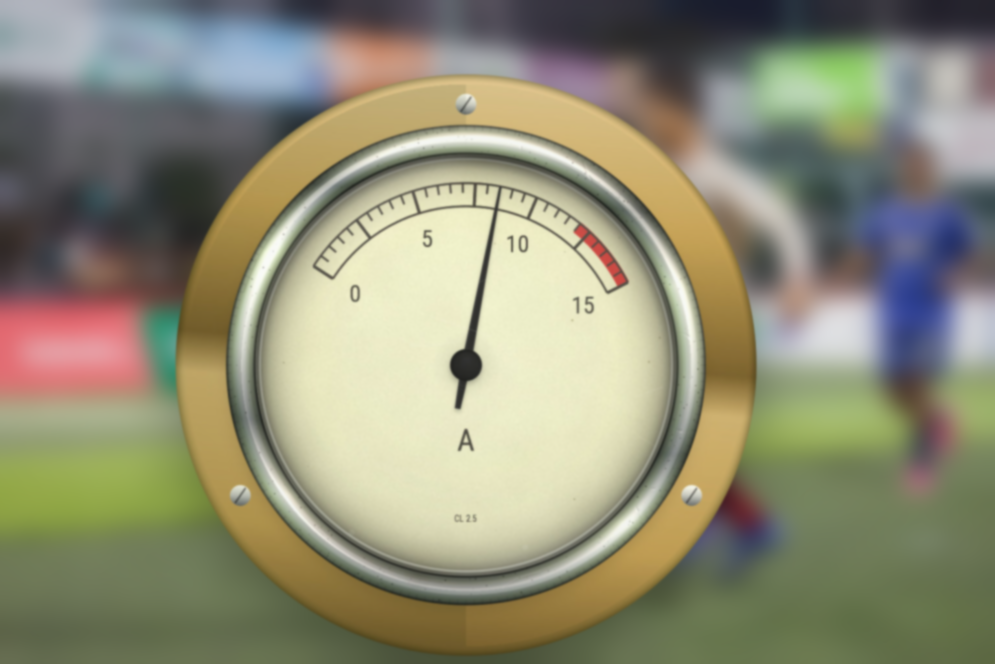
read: 8.5 A
